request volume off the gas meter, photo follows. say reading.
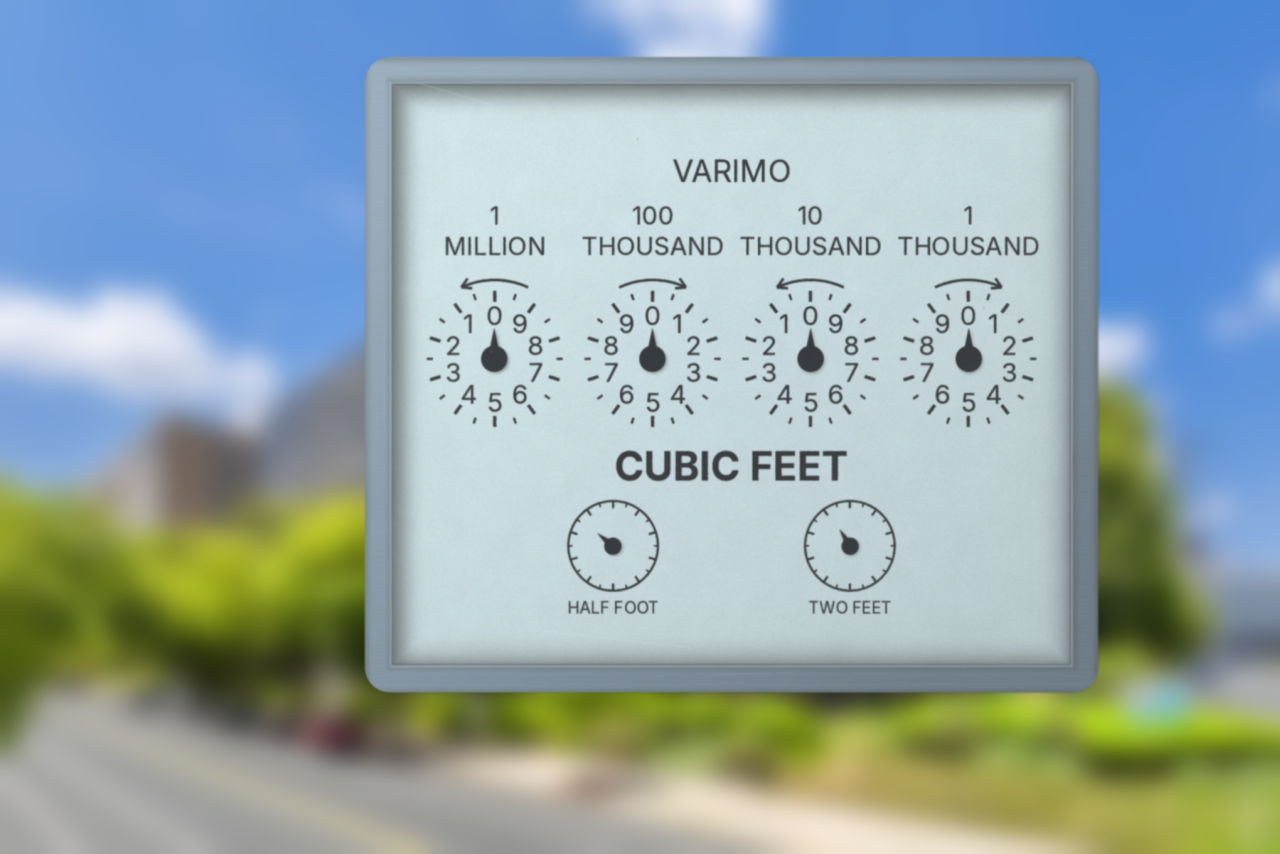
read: 0 ft³
